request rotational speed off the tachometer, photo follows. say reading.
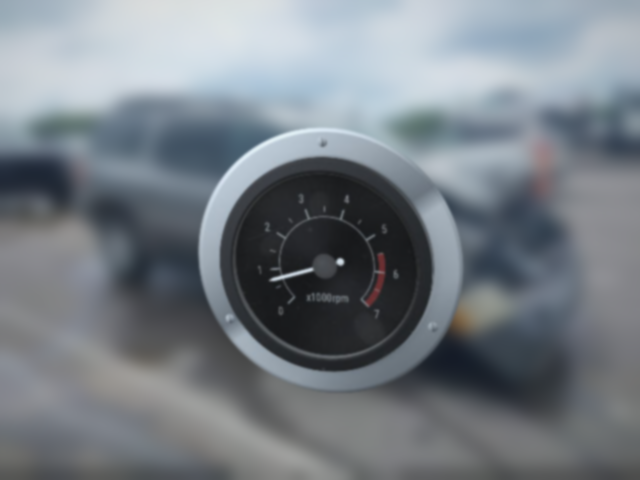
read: 750 rpm
